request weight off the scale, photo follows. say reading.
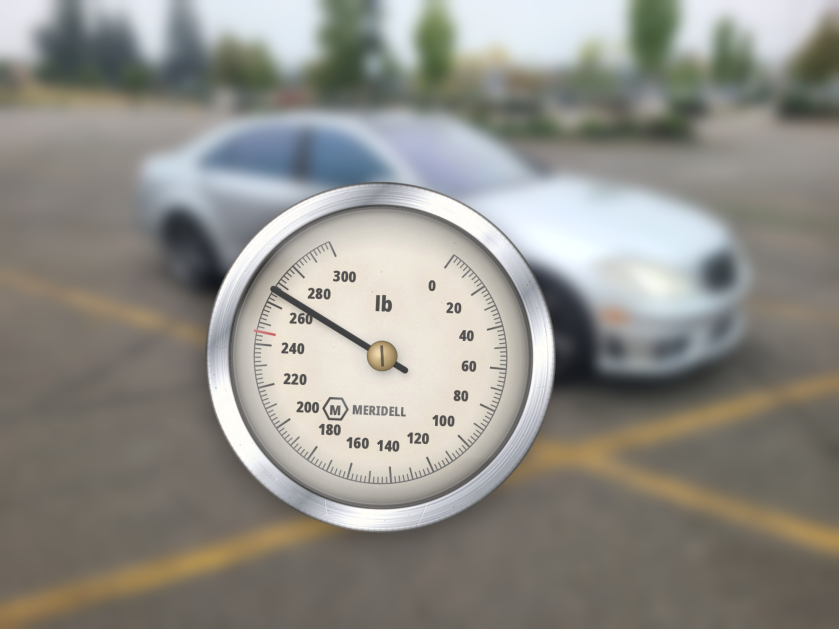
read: 266 lb
